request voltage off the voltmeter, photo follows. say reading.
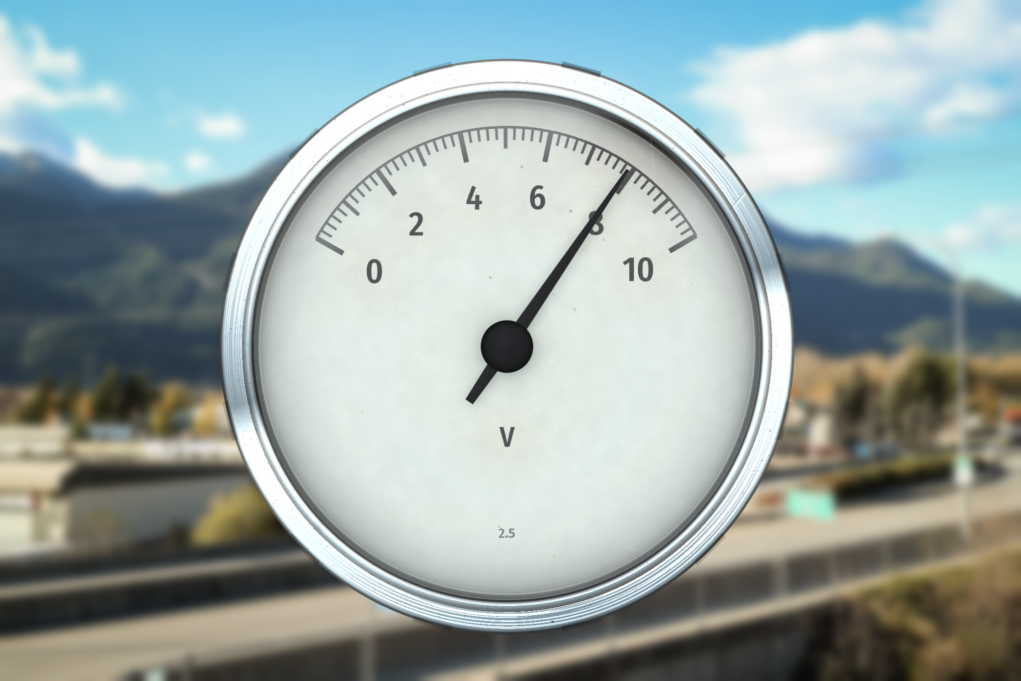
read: 7.9 V
